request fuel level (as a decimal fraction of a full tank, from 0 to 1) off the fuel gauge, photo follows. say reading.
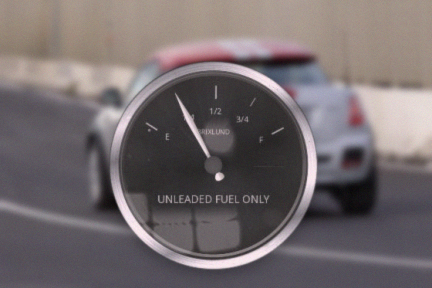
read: 0.25
